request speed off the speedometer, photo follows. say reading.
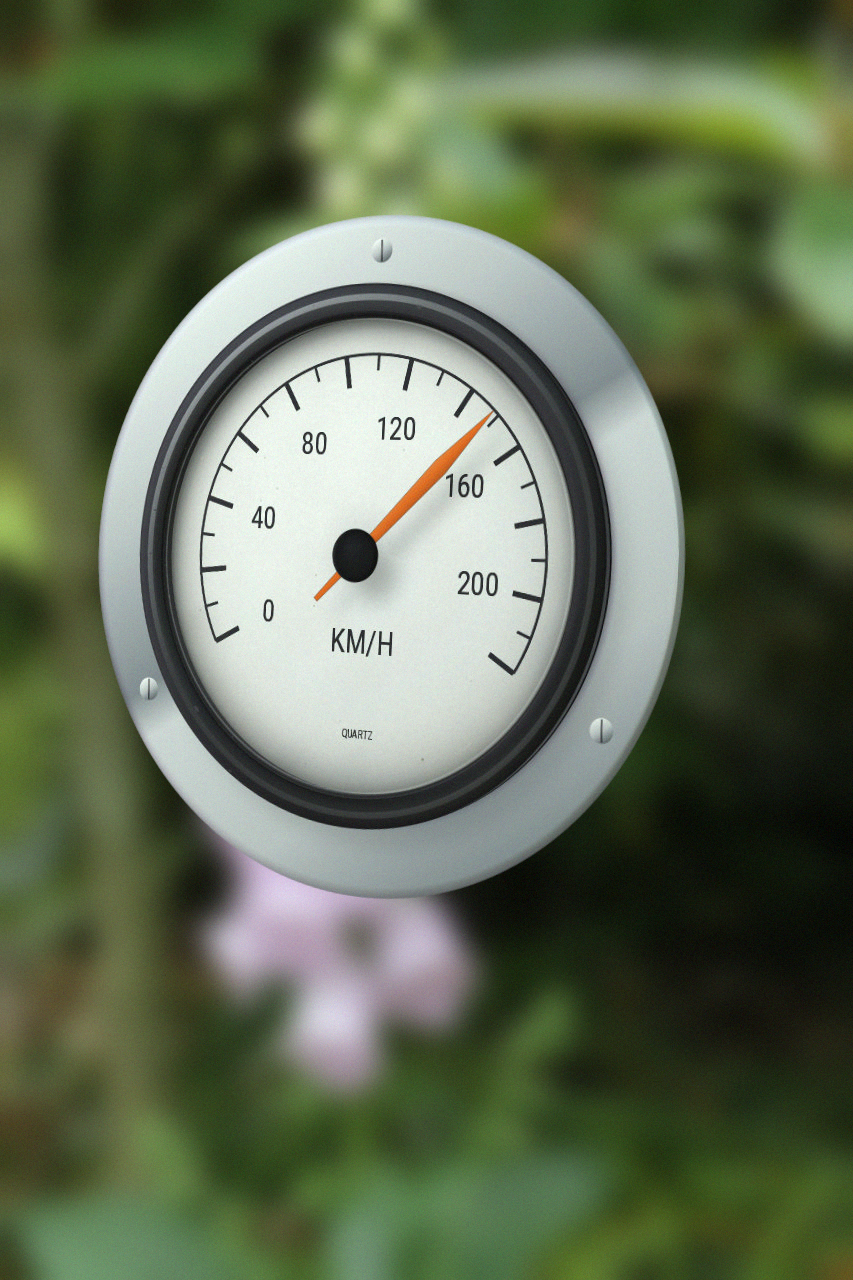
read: 150 km/h
